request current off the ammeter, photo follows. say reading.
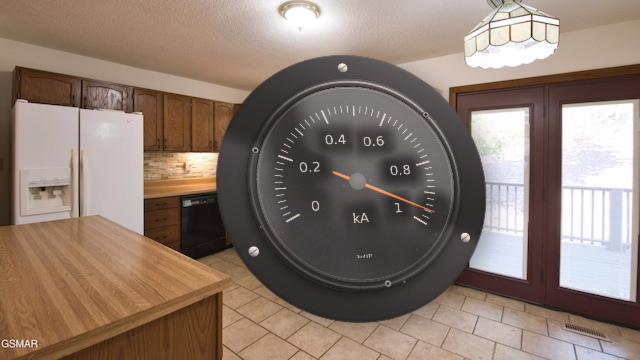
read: 0.96 kA
